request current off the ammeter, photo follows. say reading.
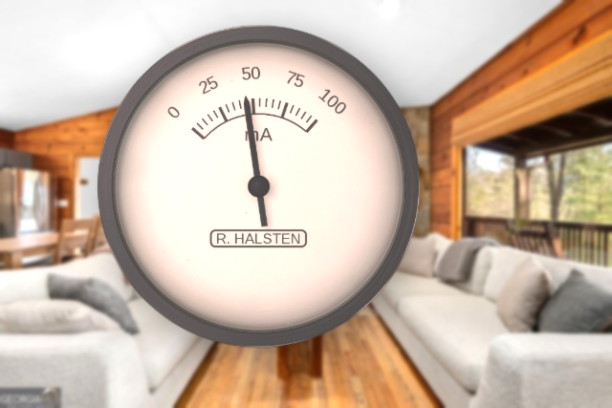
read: 45 mA
